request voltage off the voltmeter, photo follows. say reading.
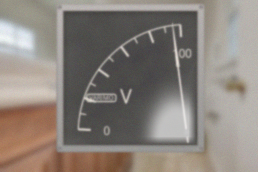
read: 95 V
